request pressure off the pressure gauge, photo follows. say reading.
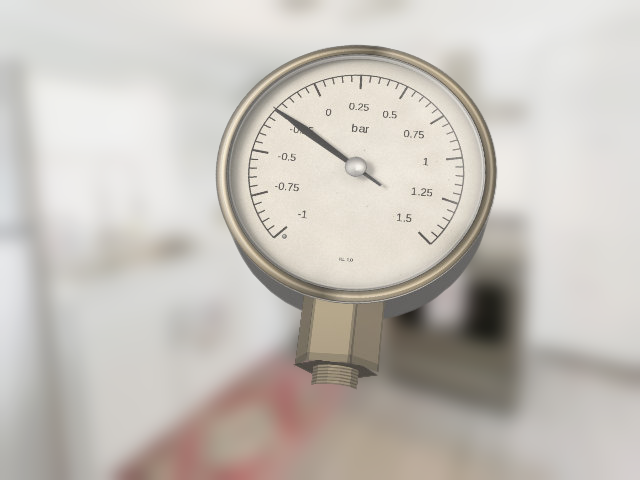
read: -0.25 bar
